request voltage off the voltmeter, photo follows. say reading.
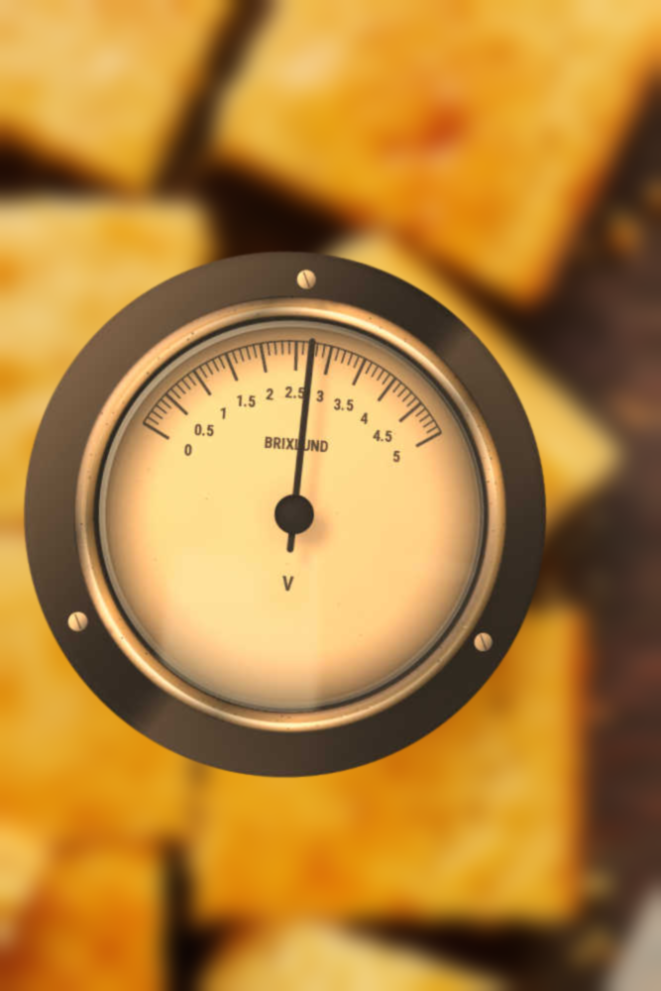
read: 2.7 V
